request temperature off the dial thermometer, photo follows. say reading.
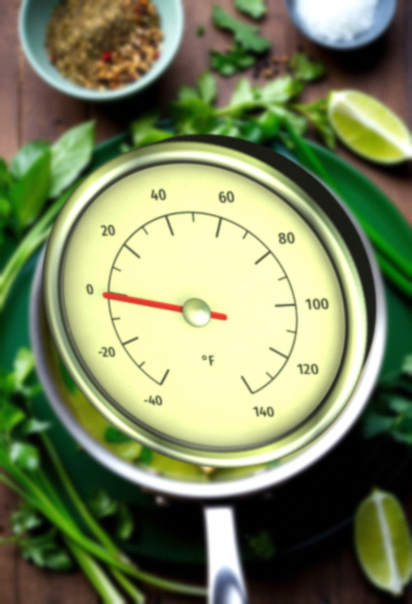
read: 0 °F
